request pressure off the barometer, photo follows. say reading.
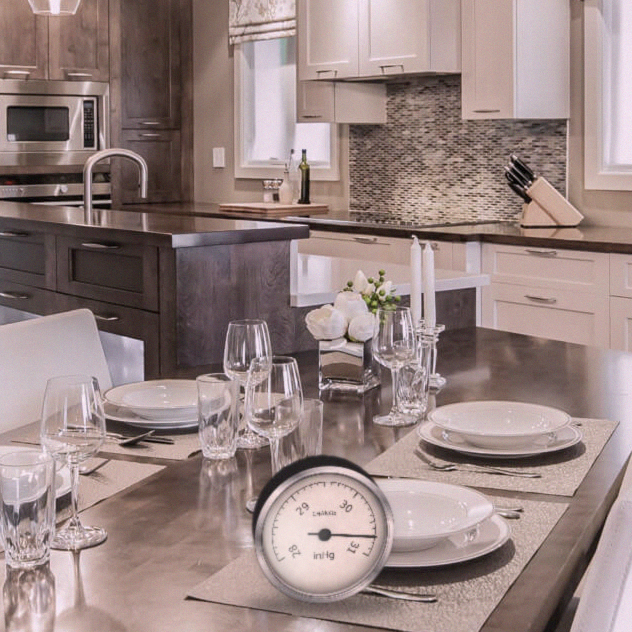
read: 30.7 inHg
